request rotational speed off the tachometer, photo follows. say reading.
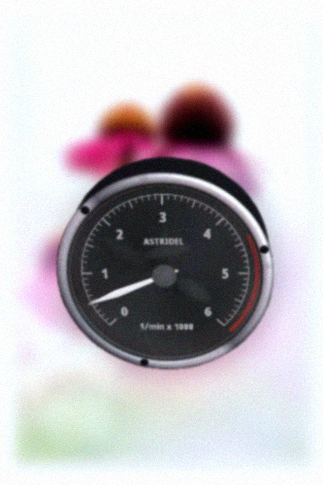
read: 500 rpm
